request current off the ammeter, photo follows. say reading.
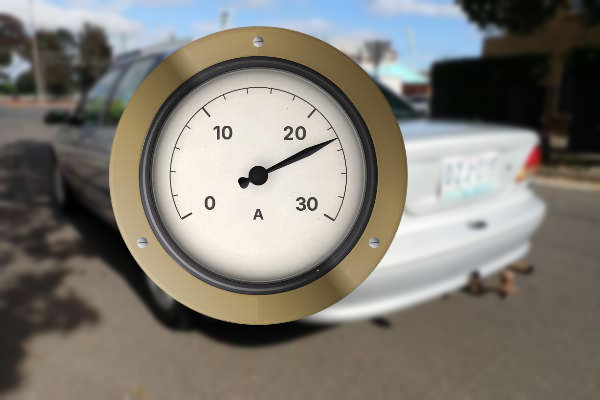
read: 23 A
